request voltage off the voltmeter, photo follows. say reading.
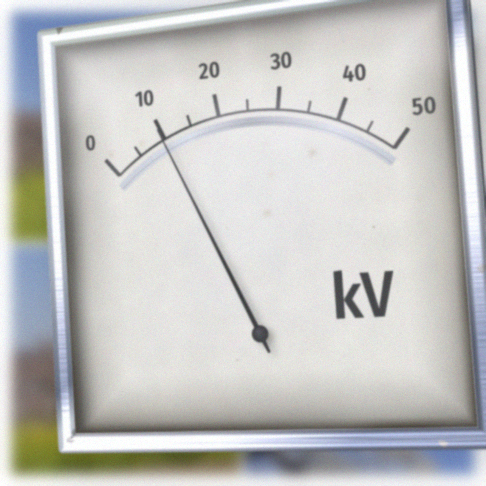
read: 10 kV
